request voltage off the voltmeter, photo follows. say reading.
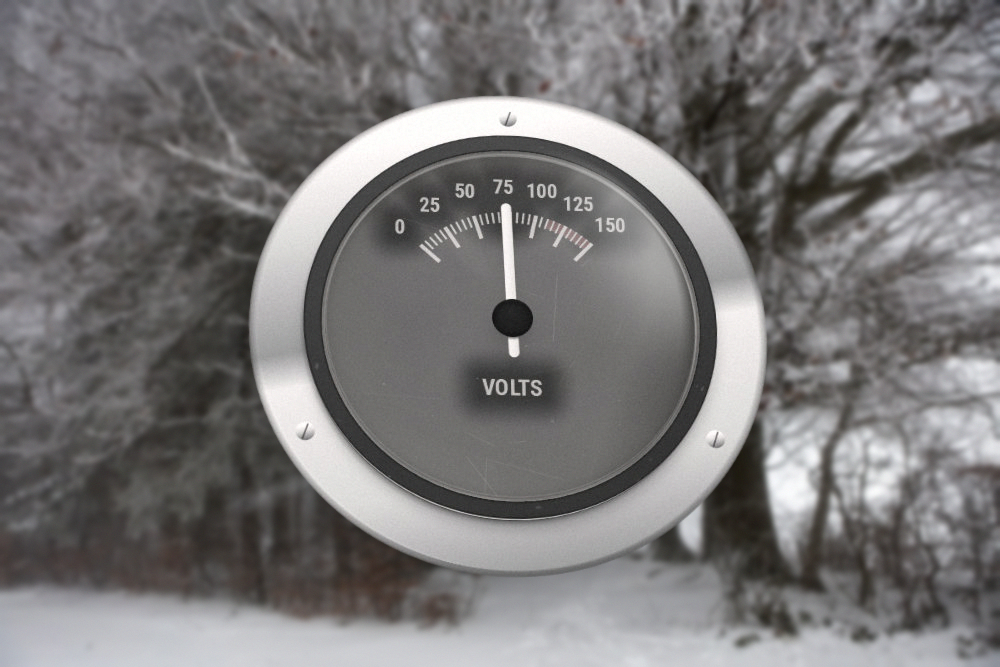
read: 75 V
